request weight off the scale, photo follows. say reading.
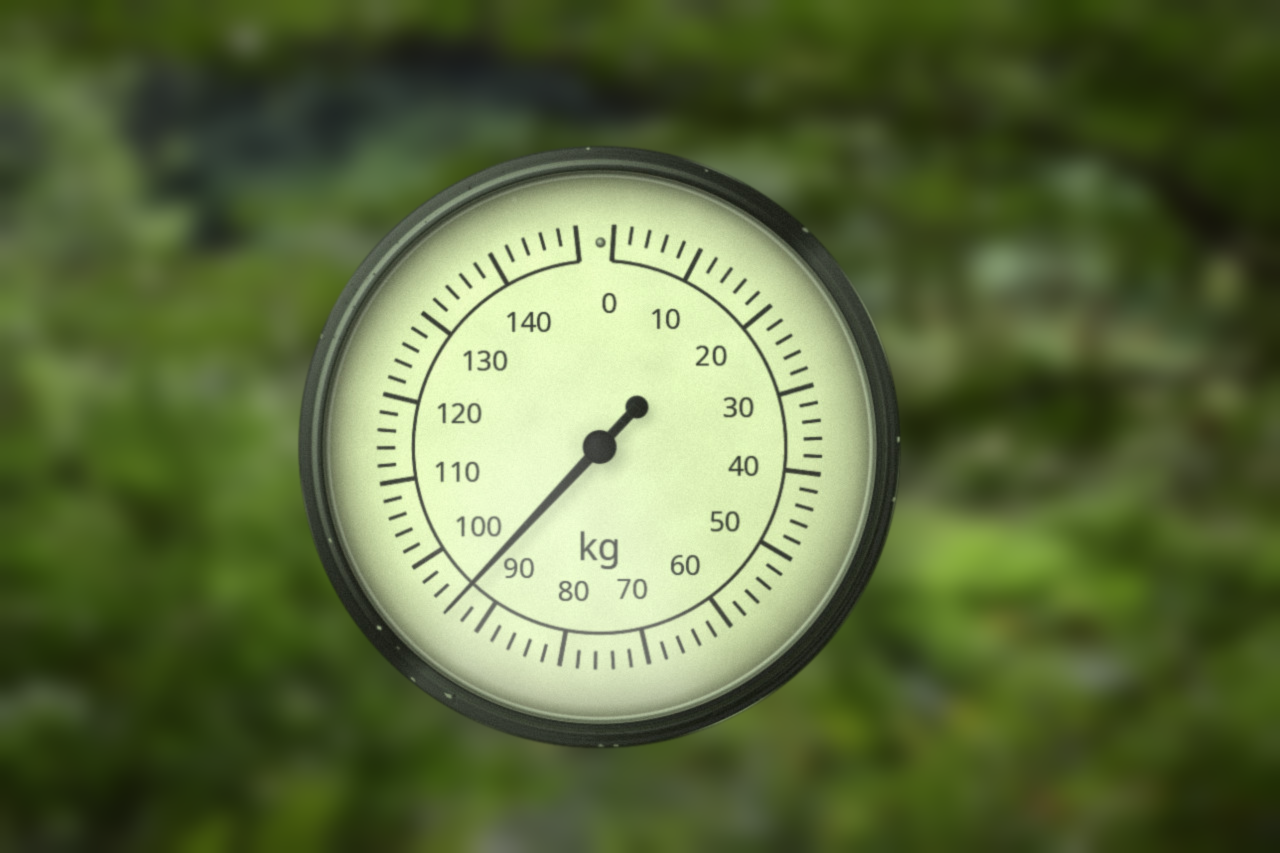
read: 94 kg
